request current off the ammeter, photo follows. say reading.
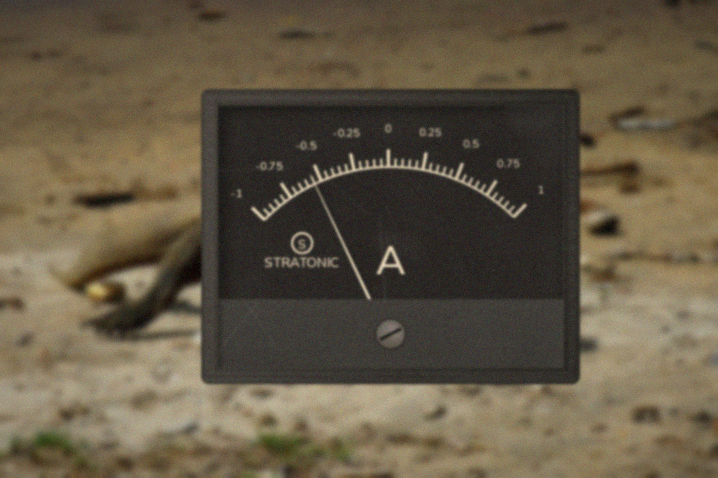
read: -0.55 A
